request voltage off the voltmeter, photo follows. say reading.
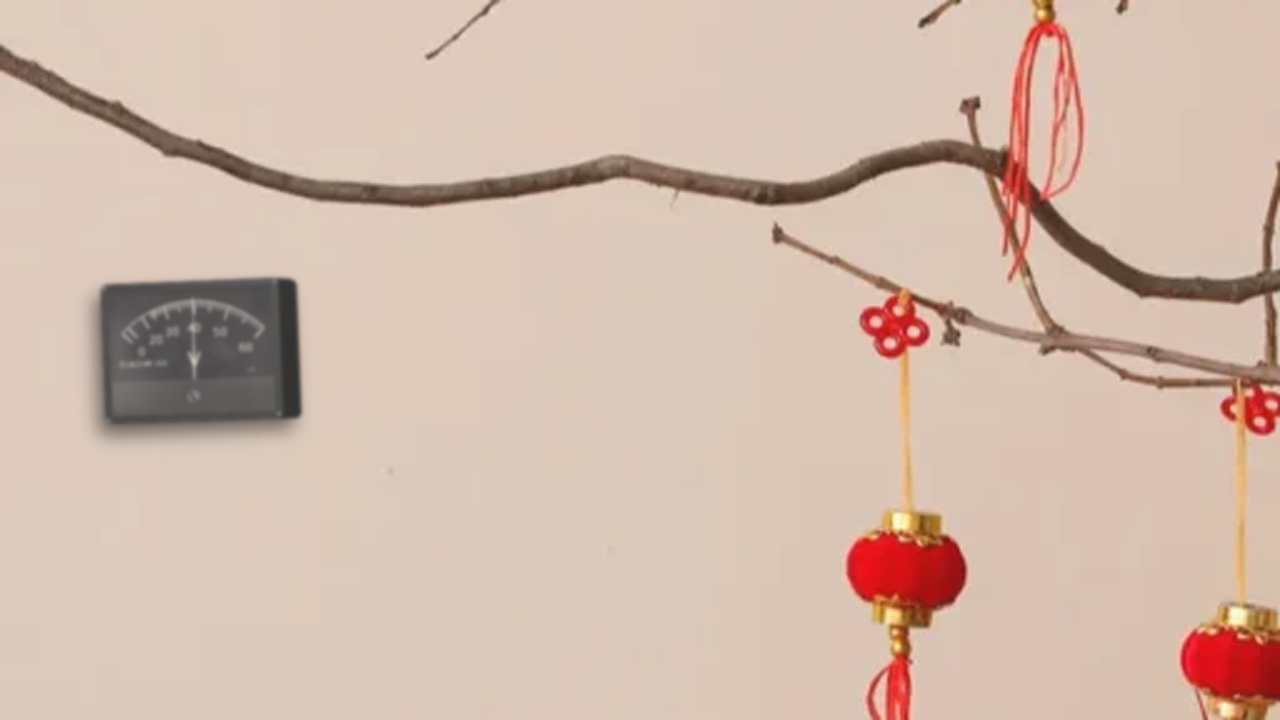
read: 40 V
